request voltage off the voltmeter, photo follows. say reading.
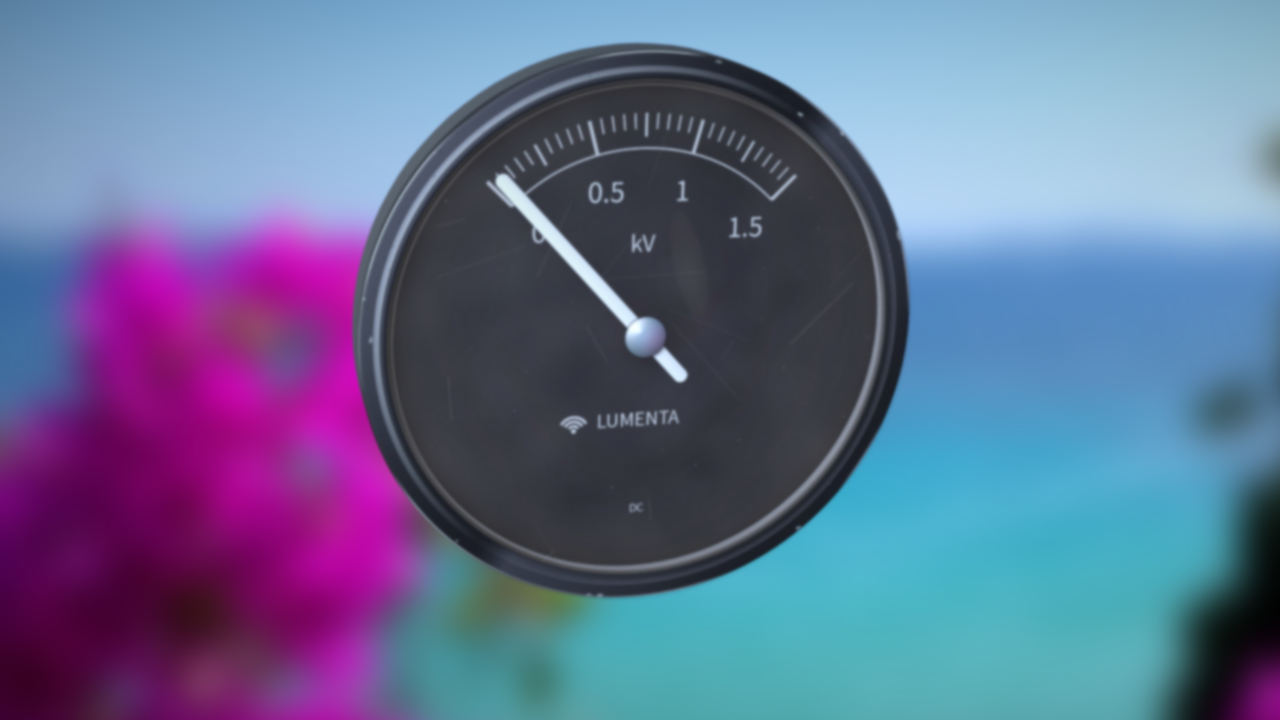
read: 0.05 kV
